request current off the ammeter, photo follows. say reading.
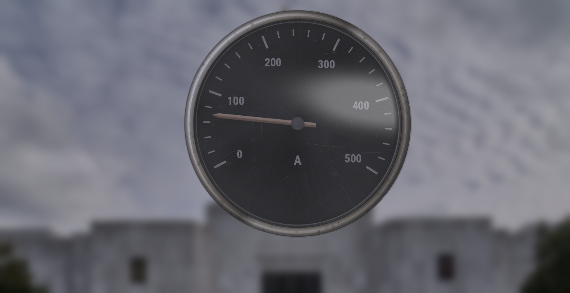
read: 70 A
